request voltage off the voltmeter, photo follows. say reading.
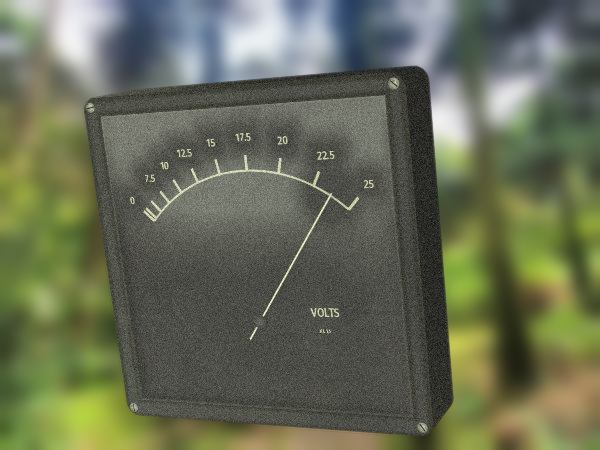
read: 23.75 V
